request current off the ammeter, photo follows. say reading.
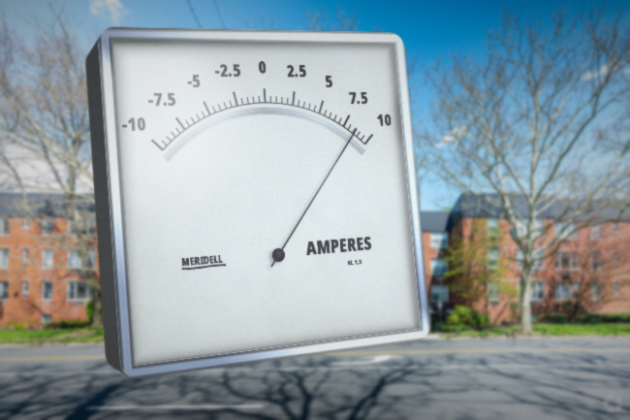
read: 8.5 A
